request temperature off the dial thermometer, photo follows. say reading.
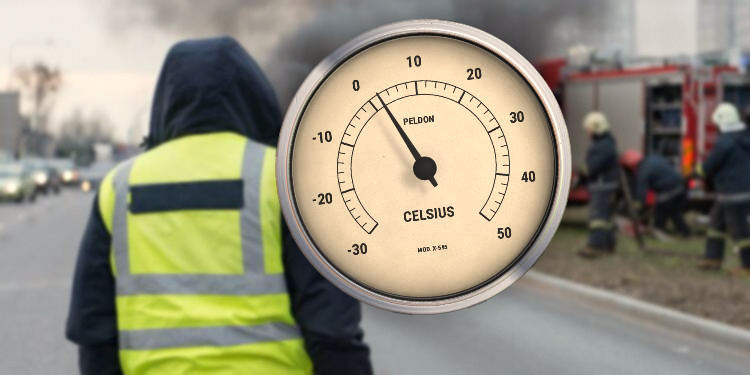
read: 2 °C
